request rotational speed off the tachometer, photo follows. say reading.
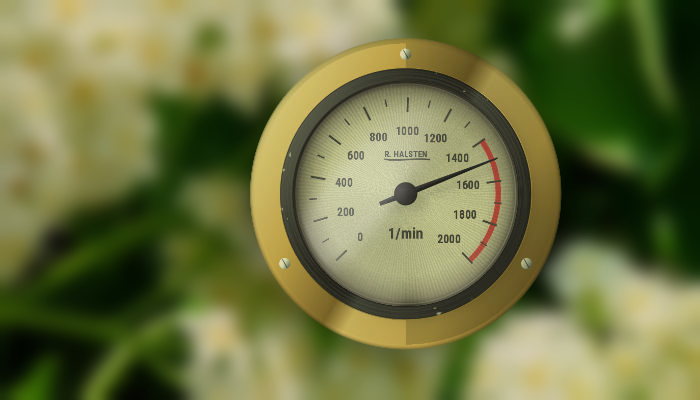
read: 1500 rpm
